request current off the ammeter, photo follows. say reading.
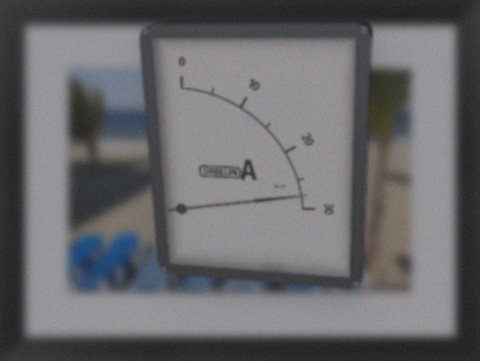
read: 27.5 A
